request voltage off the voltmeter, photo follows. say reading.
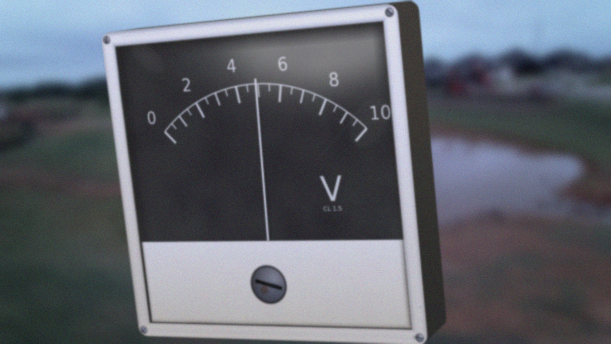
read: 5 V
